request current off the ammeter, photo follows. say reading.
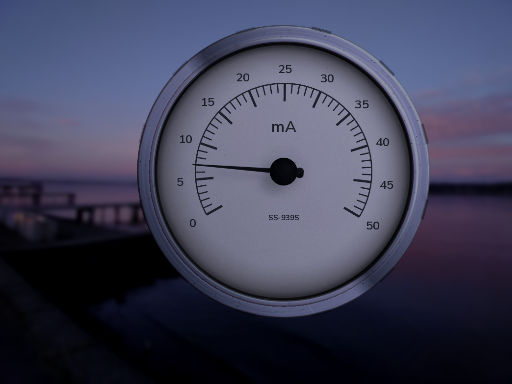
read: 7 mA
